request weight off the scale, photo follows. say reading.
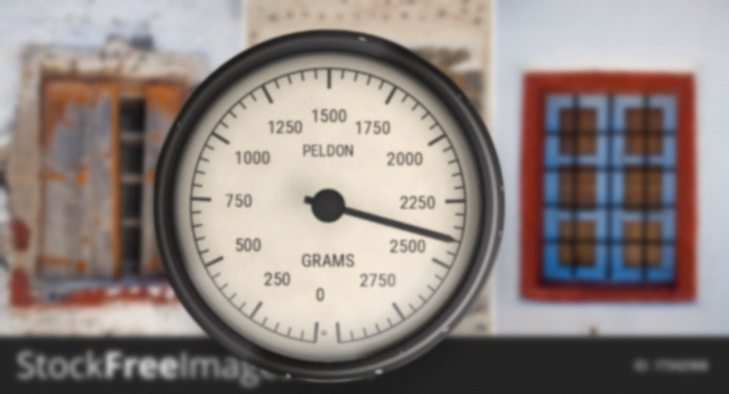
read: 2400 g
